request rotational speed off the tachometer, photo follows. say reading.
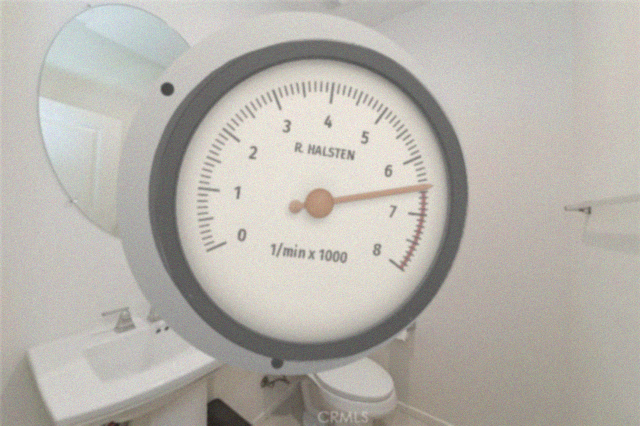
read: 6500 rpm
